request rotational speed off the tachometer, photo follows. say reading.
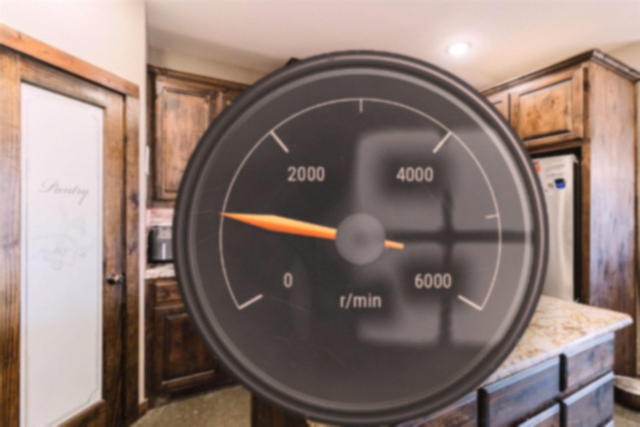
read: 1000 rpm
